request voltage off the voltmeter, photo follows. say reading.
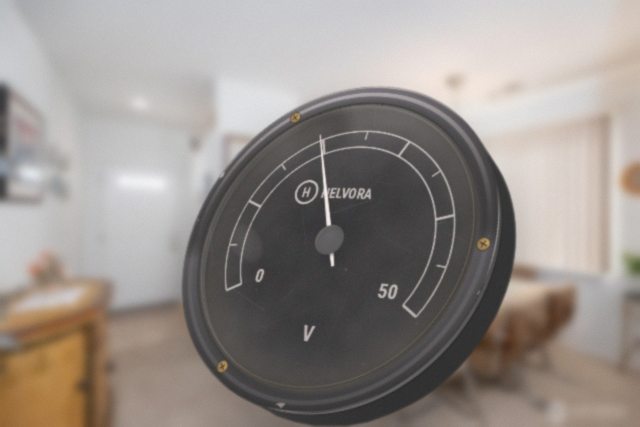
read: 20 V
